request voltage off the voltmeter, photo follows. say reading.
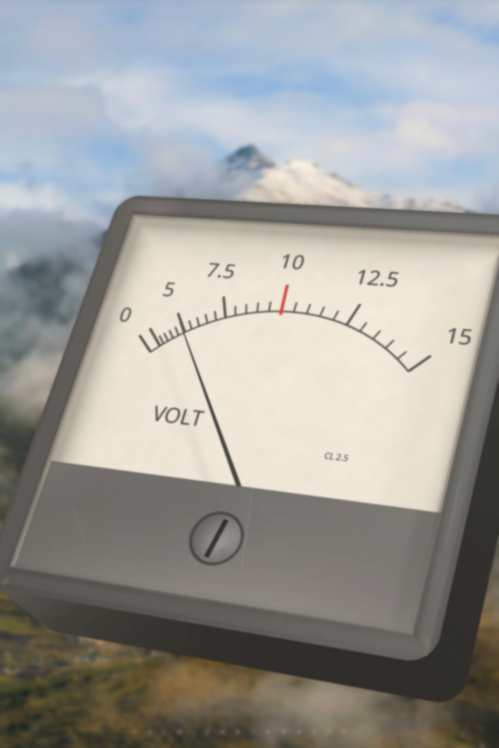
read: 5 V
